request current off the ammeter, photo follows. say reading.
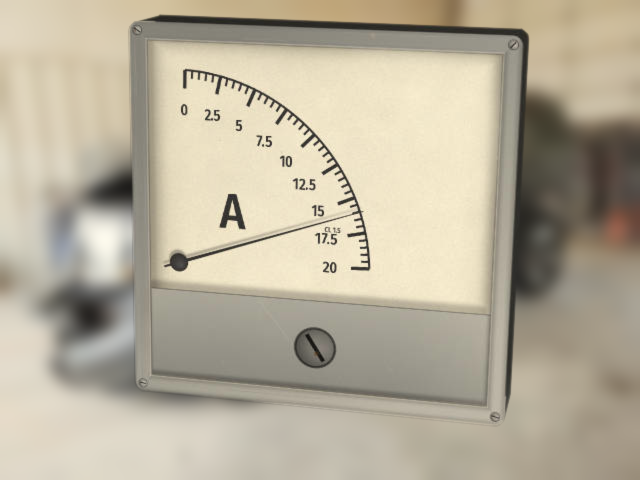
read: 16 A
